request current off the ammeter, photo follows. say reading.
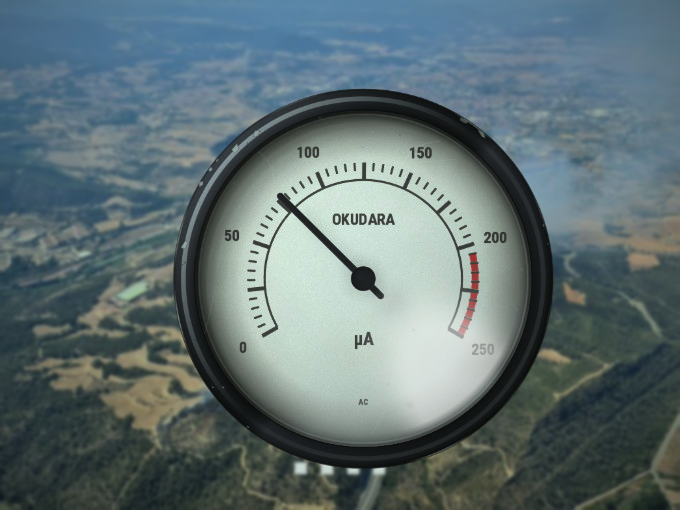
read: 77.5 µA
